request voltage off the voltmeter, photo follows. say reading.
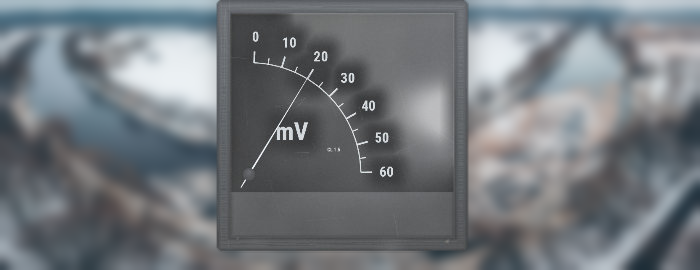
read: 20 mV
